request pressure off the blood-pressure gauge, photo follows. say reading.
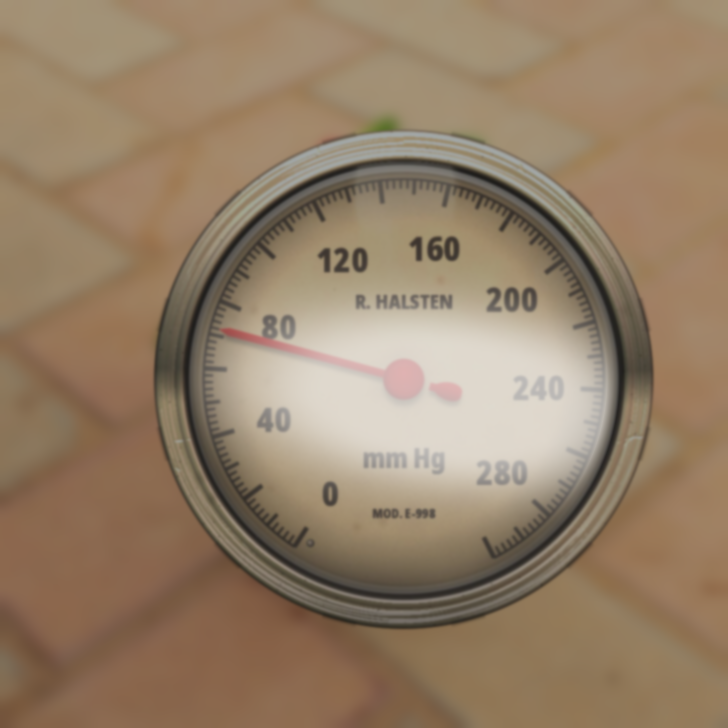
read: 72 mmHg
